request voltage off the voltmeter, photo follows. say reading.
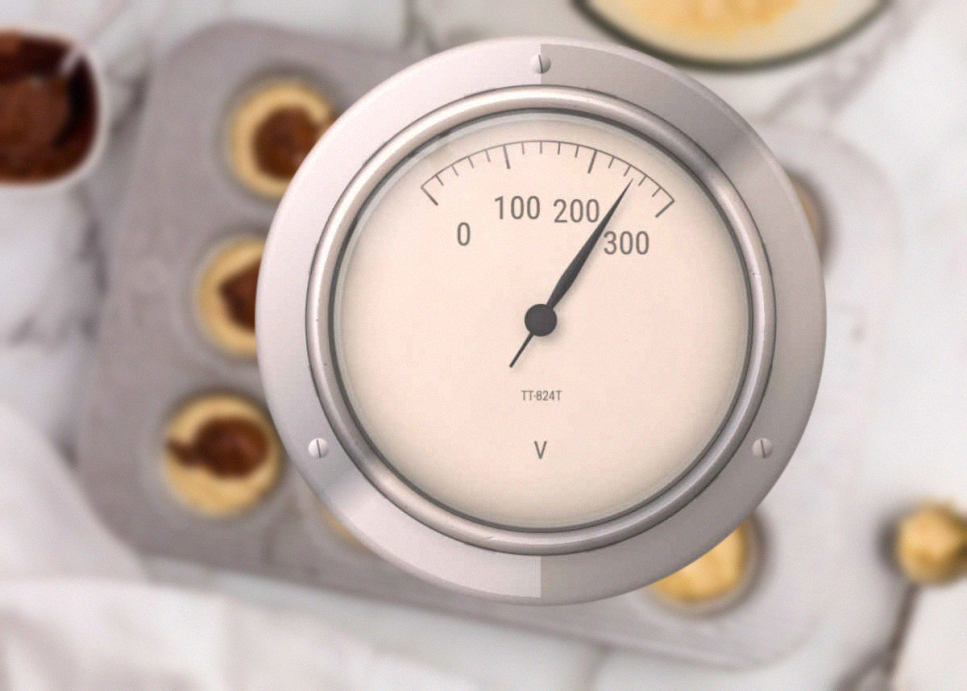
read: 250 V
